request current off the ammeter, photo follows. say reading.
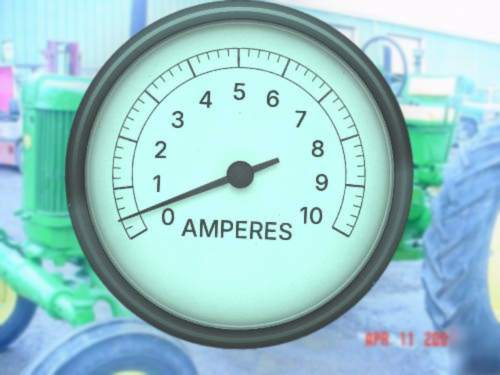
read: 0.4 A
